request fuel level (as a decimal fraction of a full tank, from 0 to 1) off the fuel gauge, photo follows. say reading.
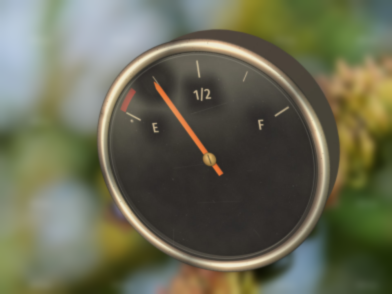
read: 0.25
